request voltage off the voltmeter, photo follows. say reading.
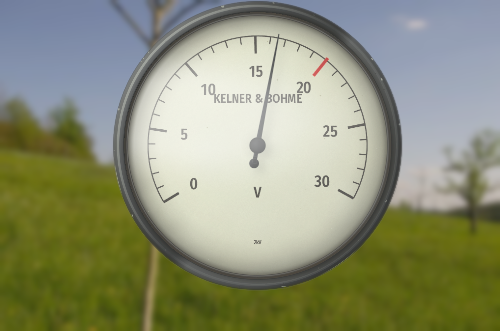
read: 16.5 V
